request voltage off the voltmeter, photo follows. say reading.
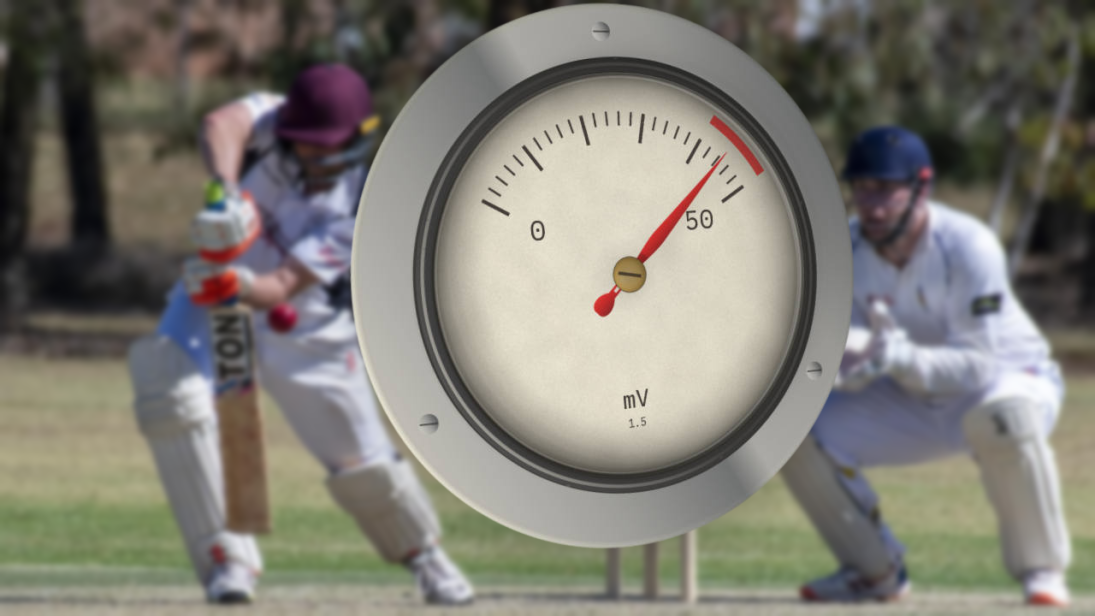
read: 44 mV
